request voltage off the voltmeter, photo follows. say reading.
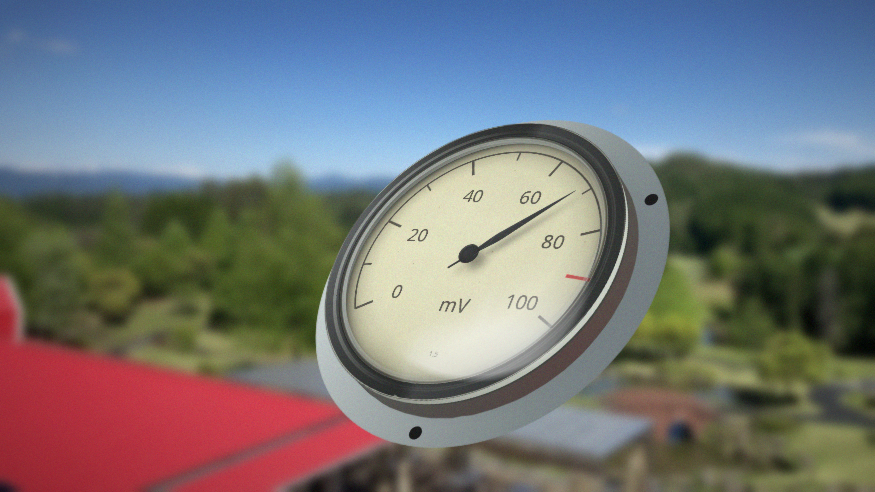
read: 70 mV
